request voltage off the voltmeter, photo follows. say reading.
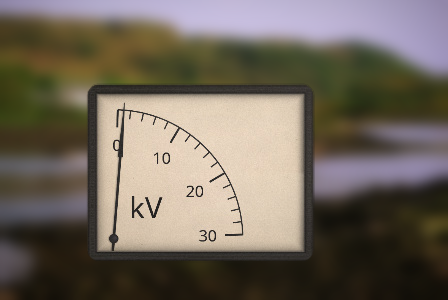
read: 1 kV
